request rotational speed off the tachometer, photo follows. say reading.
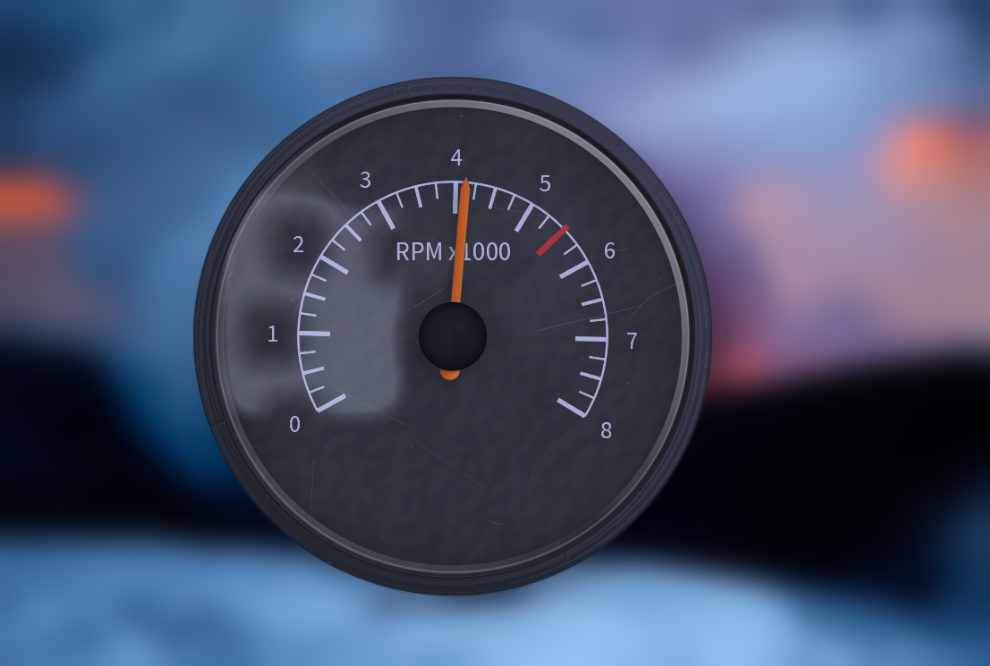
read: 4125 rpm
